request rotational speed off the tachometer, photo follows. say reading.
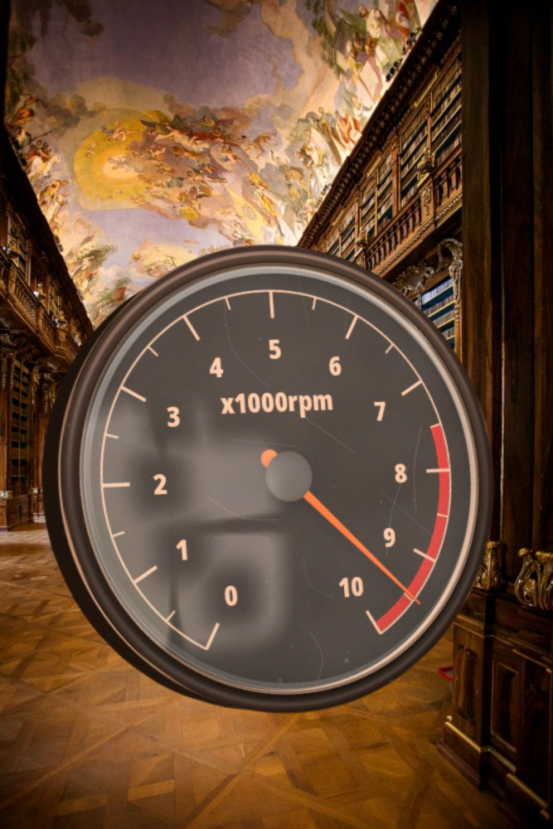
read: 9500 rpm
